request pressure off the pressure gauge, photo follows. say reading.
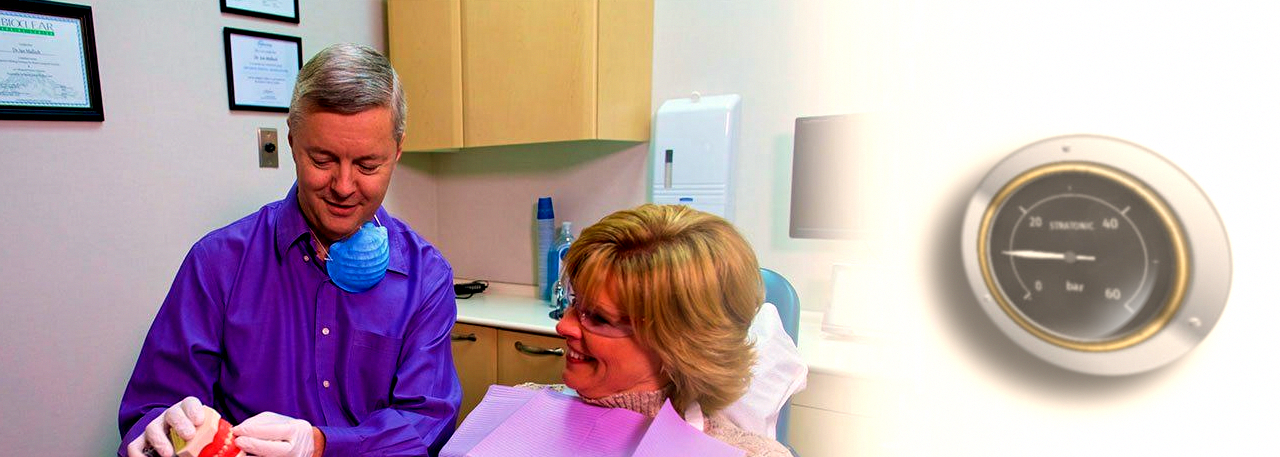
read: 10 bar
